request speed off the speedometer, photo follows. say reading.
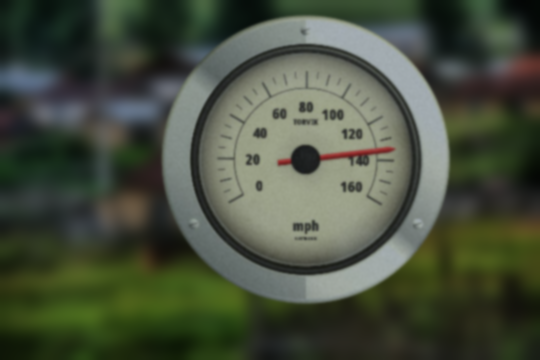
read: 135 mph
